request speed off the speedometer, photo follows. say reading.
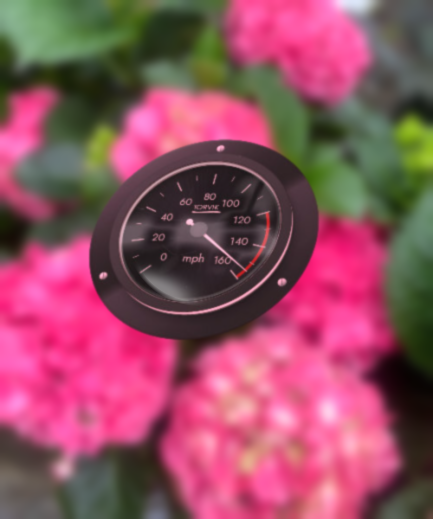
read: 155 mph
